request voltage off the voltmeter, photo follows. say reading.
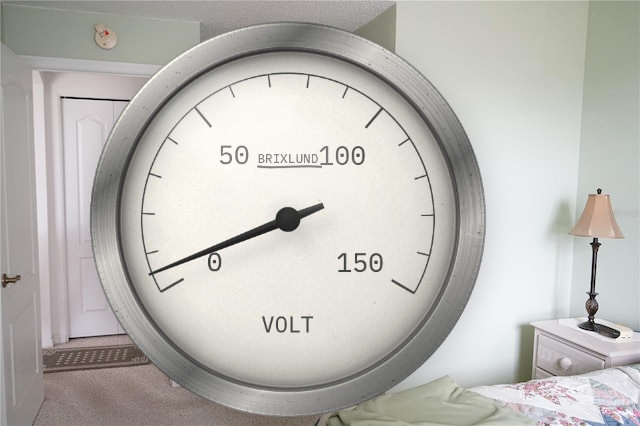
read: 5 V
